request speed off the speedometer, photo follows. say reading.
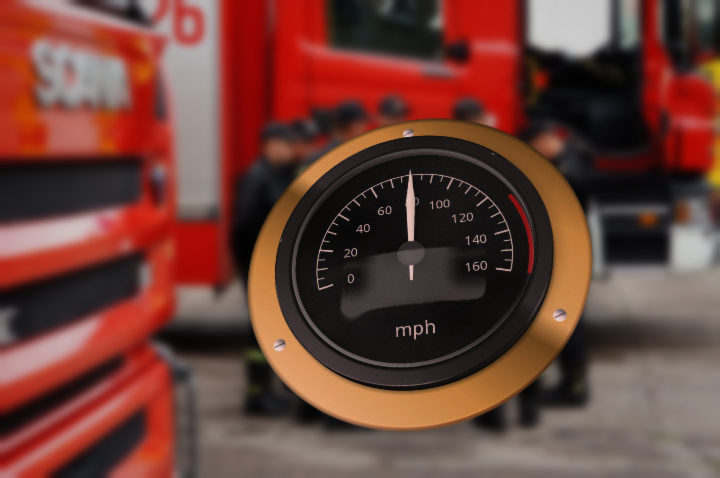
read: 80 mph
